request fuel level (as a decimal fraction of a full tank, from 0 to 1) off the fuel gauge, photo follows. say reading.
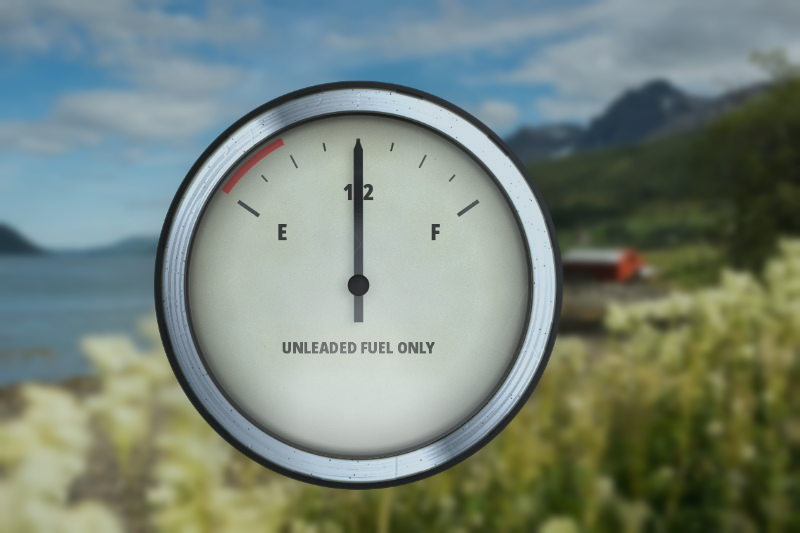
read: 0.5
